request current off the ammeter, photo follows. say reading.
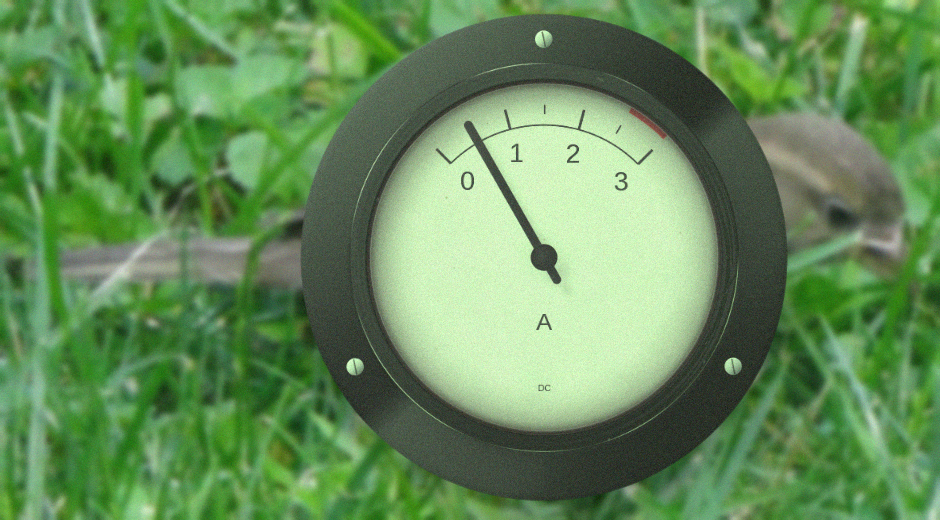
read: 0.5 A
